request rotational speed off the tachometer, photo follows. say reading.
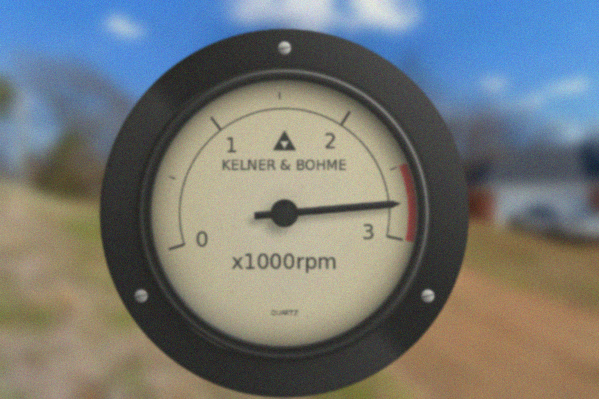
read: 2750 rpm
